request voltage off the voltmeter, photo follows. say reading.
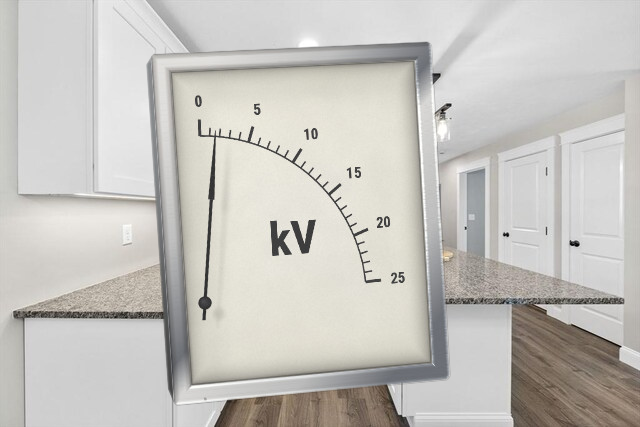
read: 1.5 kV
